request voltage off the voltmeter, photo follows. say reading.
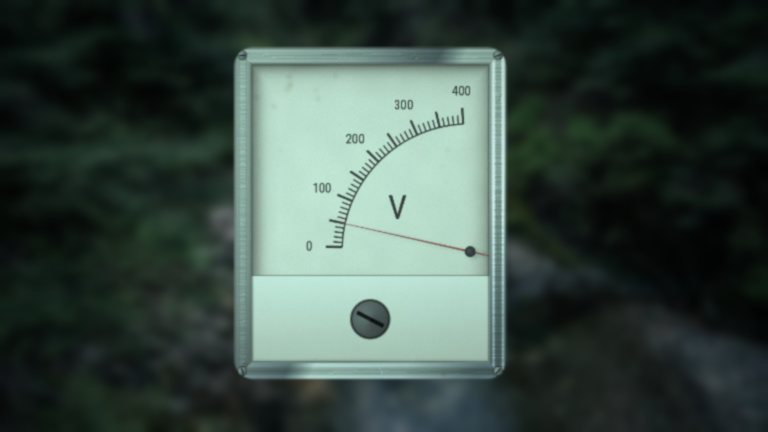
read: 50 V
